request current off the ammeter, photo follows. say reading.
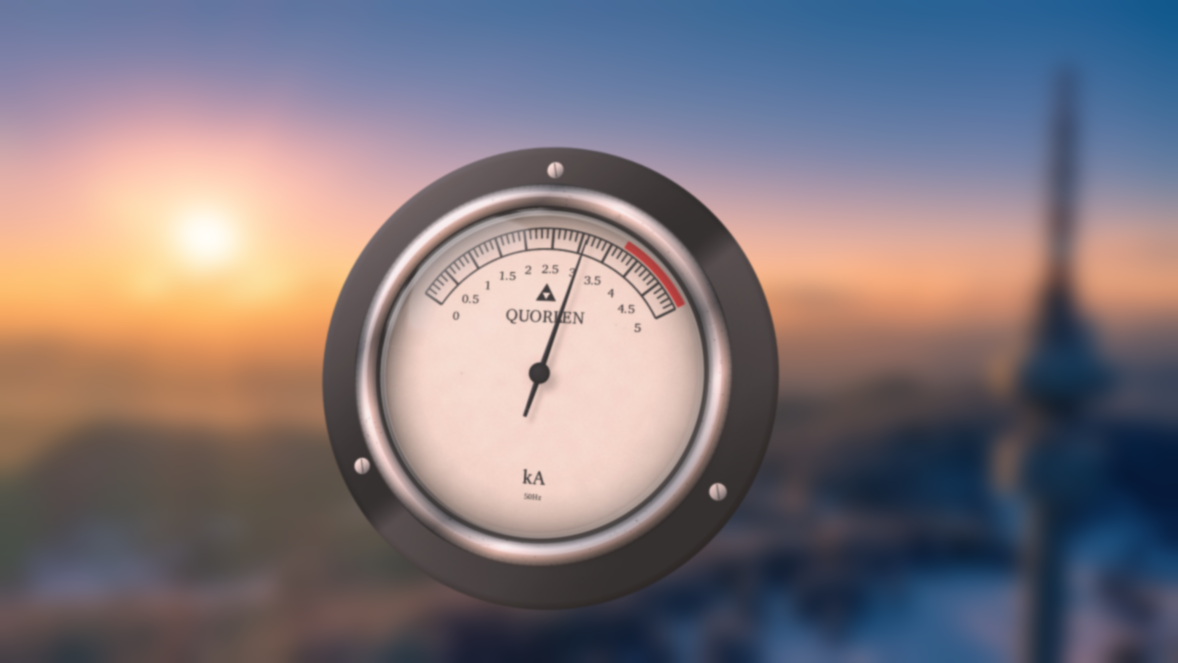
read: 3.1 kA
